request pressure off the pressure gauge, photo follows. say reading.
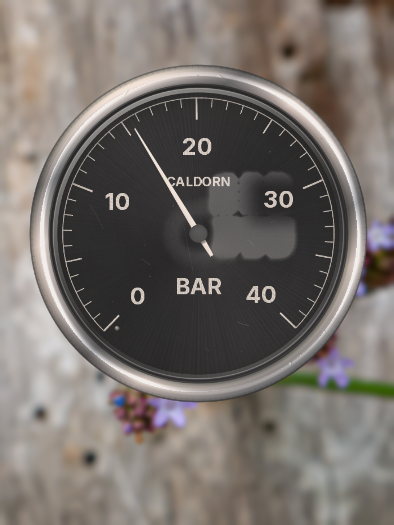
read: 15.5 bar
